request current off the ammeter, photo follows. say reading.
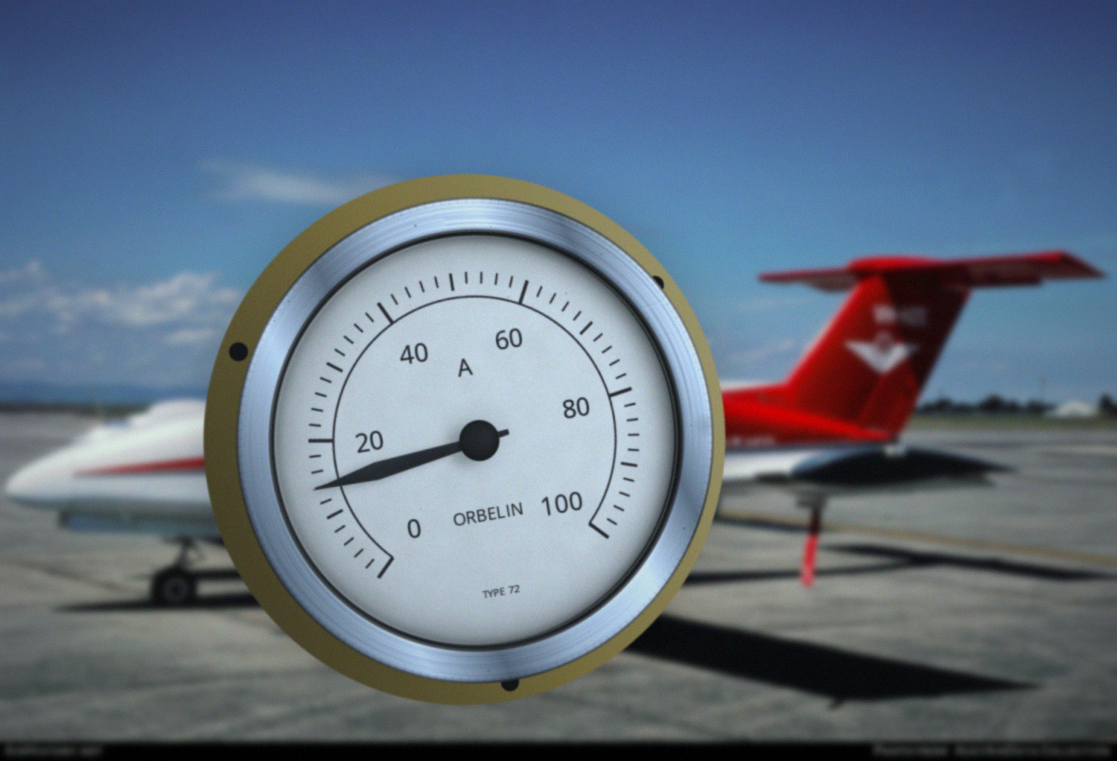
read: 14 A
